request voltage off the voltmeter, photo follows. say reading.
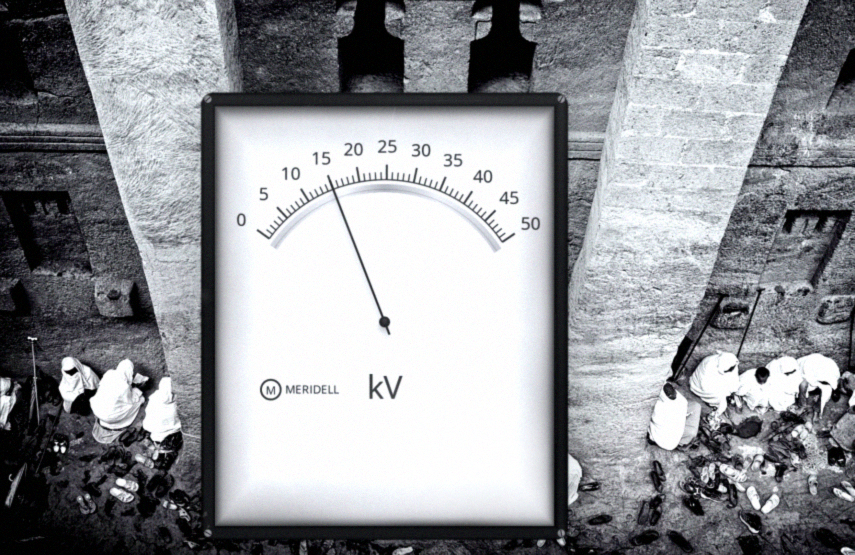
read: 15 kV
